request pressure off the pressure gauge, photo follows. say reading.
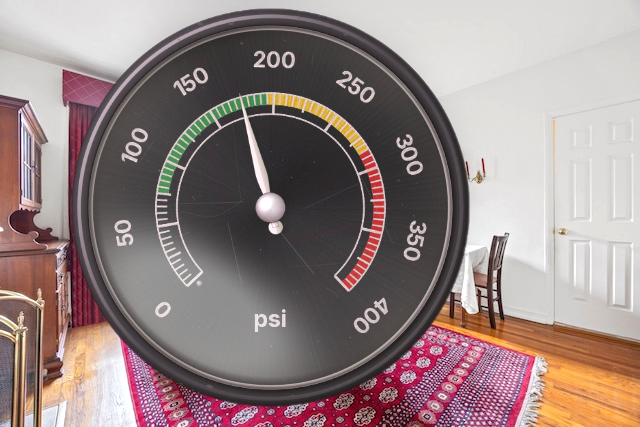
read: 175 psi
